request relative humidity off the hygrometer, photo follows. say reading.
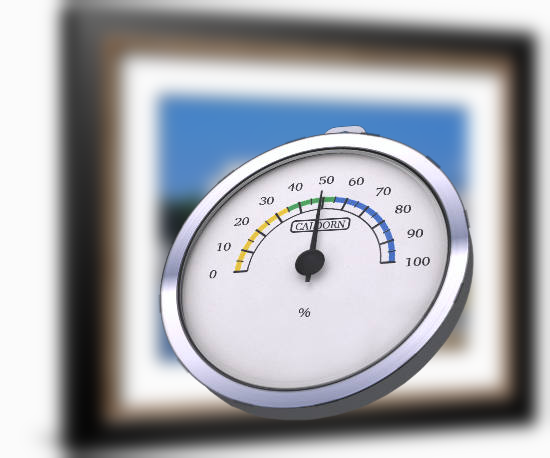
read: 50 %
